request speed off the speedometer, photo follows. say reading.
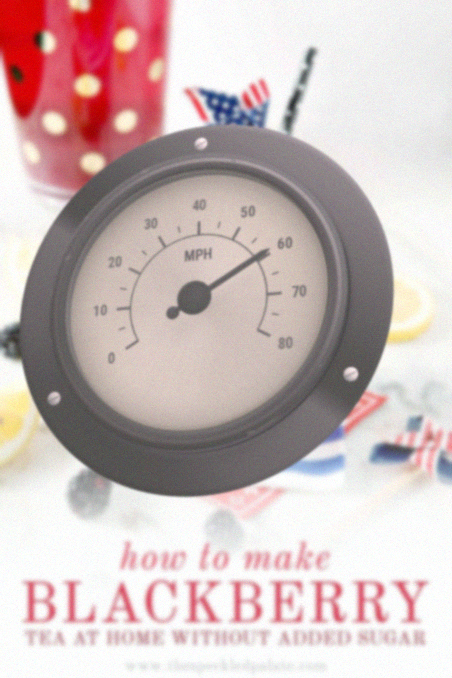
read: 60 mph
